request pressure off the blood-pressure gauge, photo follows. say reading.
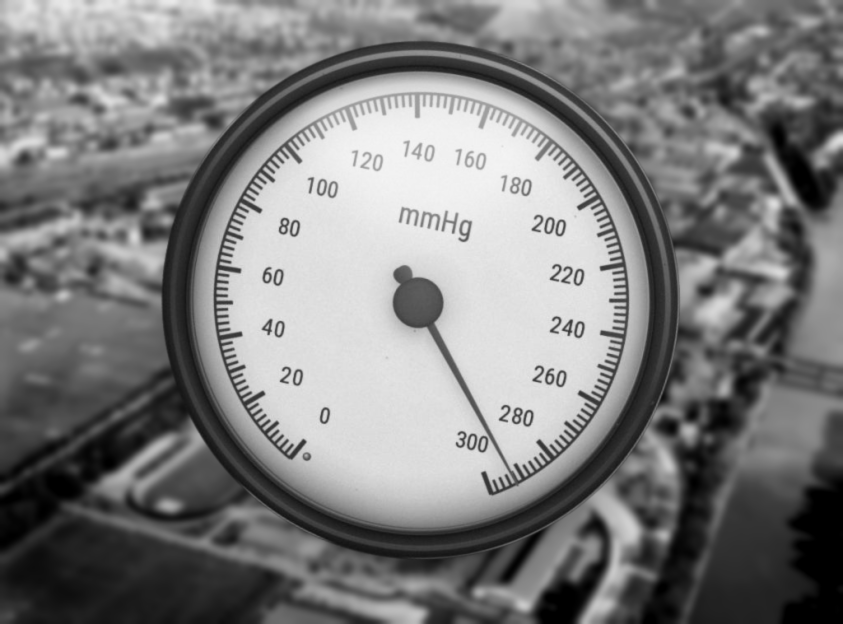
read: 292 mmHg
